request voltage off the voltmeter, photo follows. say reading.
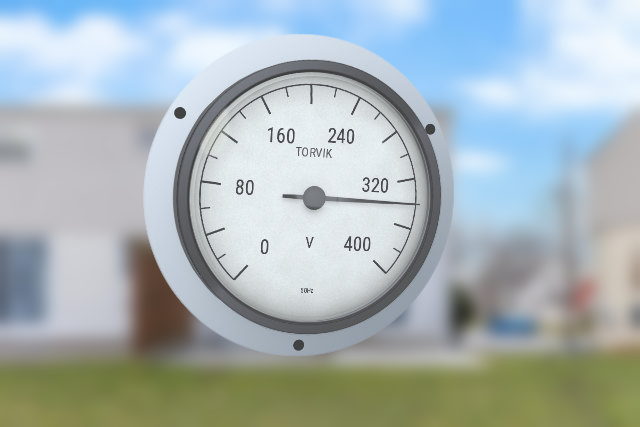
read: 340 V
